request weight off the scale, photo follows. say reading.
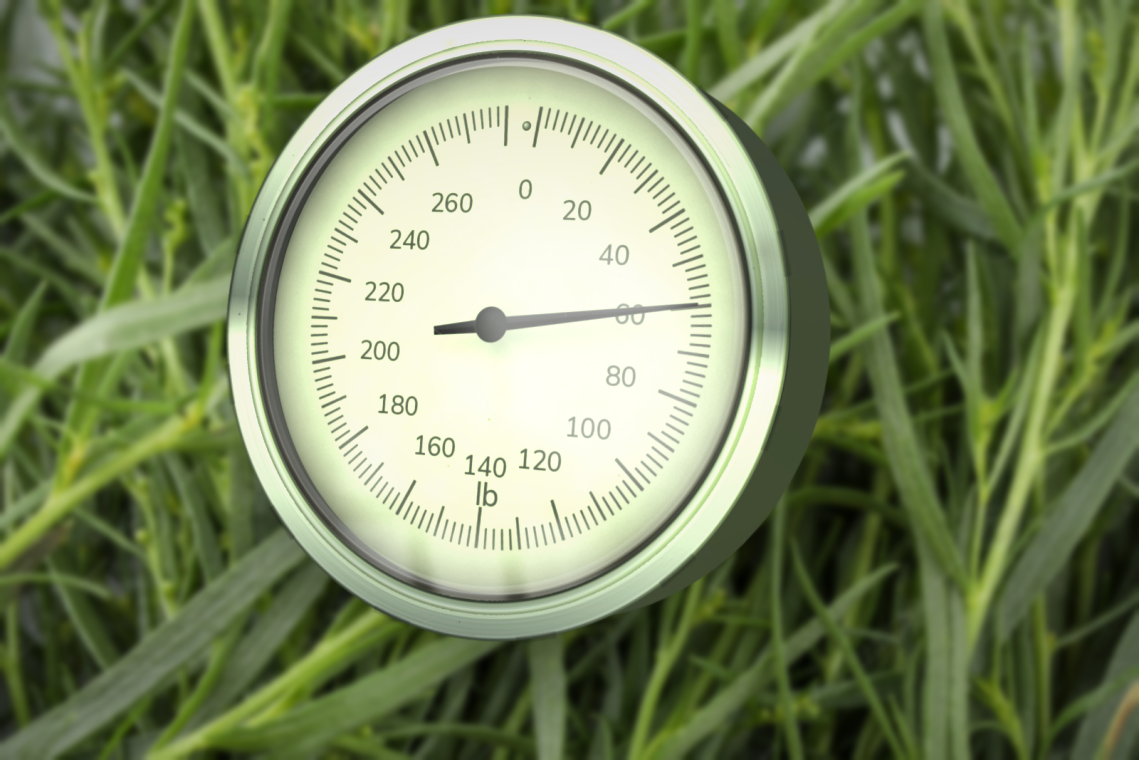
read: 60 lb
